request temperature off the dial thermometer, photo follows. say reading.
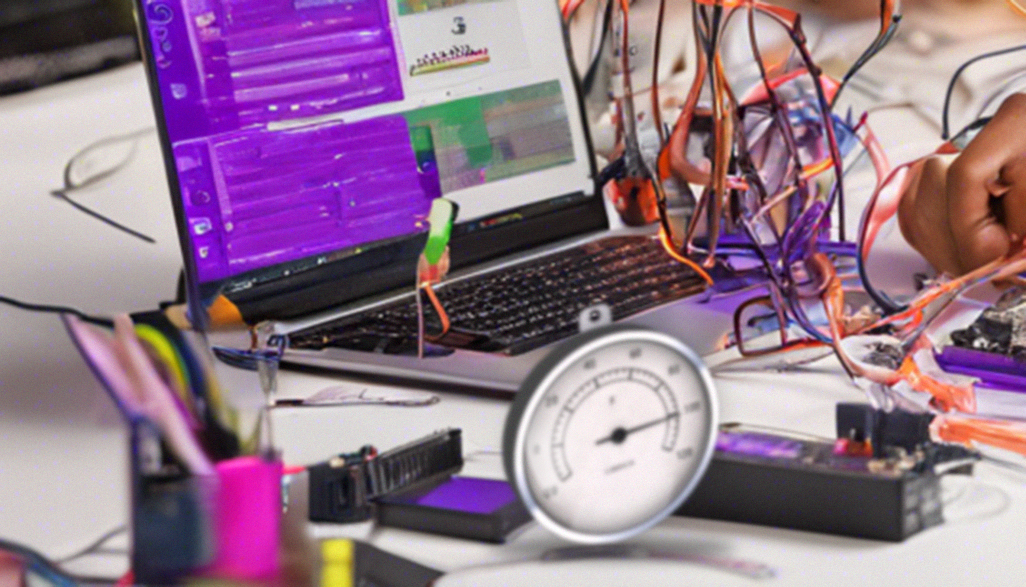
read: 100 °F
